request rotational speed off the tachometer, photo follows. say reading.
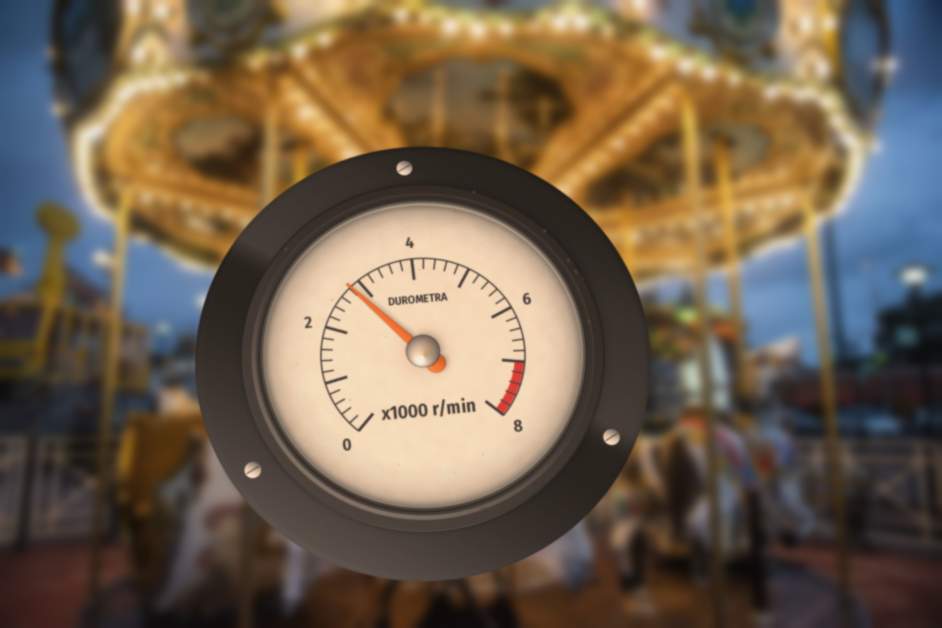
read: 2800 rpm
